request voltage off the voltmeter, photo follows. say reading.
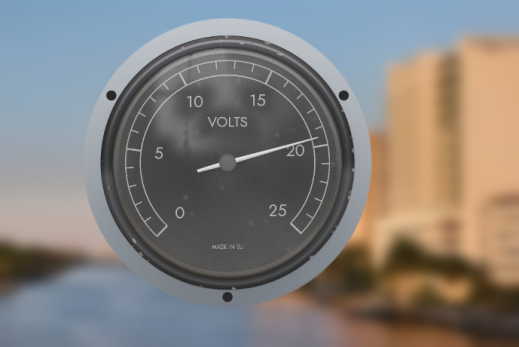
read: 19.5 V
